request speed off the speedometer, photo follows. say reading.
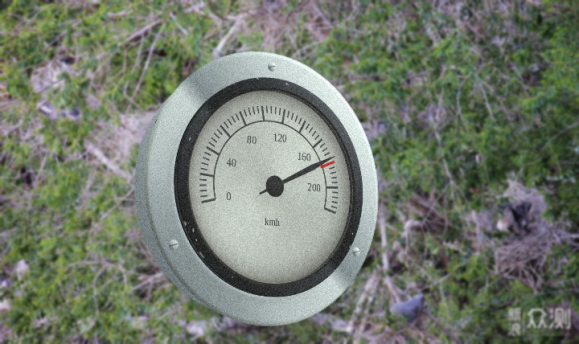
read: 176 km/h
